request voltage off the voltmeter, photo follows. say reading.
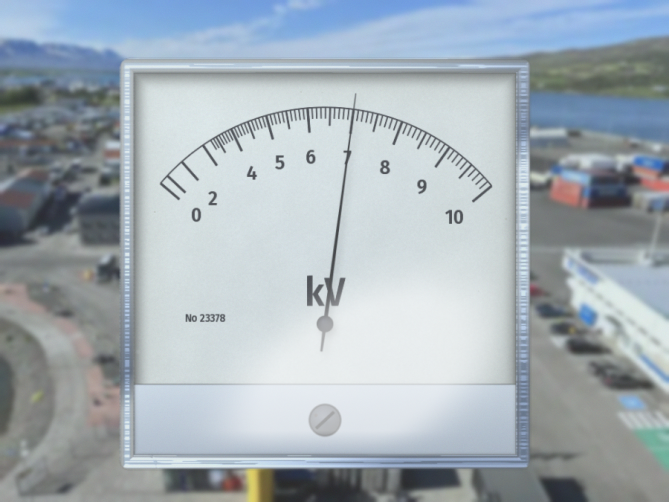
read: 7 kV
